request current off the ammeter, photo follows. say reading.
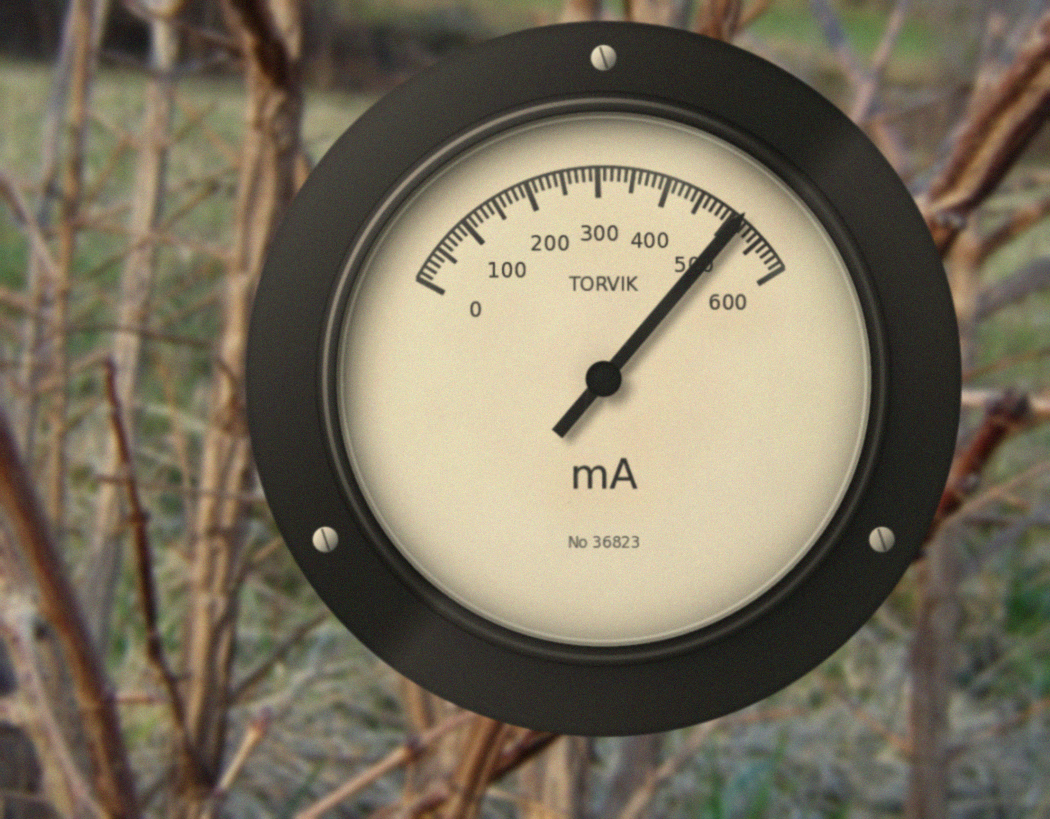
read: 510 mA
